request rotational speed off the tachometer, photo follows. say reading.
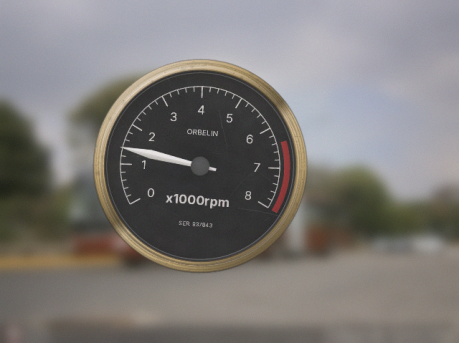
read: 1400 rpm
